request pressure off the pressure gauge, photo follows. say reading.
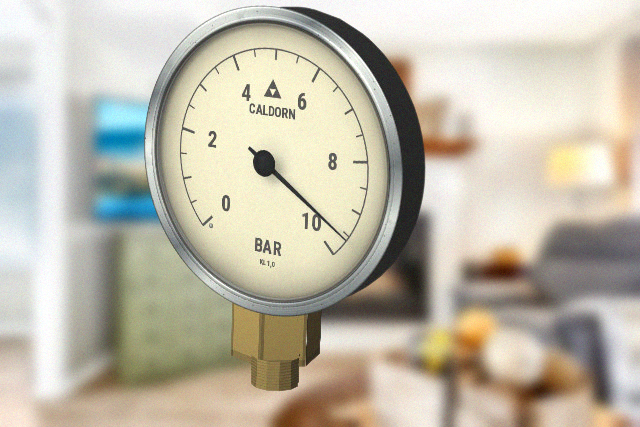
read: 9.5 bar
